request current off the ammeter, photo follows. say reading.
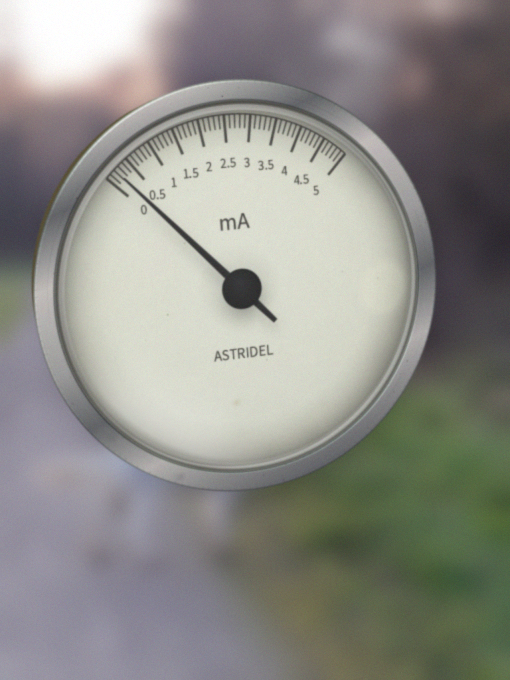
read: 0.2 mA
